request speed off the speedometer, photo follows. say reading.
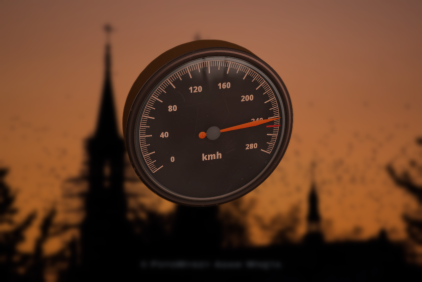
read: 240 km/h
